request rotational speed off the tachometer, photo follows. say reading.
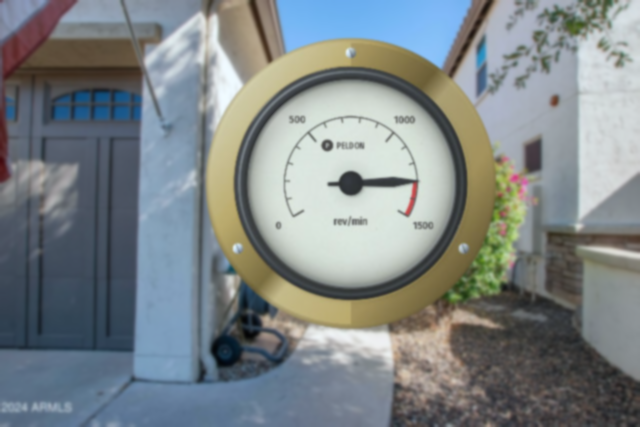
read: 1300 rpm
